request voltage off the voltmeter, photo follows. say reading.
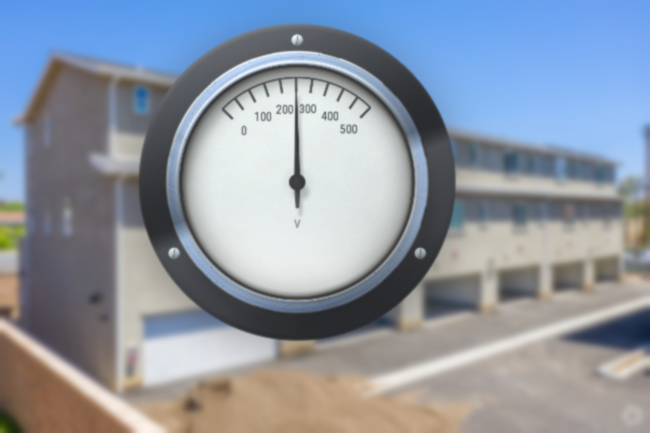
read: 250 V
